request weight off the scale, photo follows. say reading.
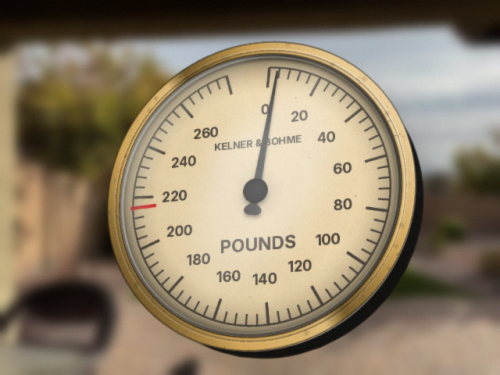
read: 4 lb
